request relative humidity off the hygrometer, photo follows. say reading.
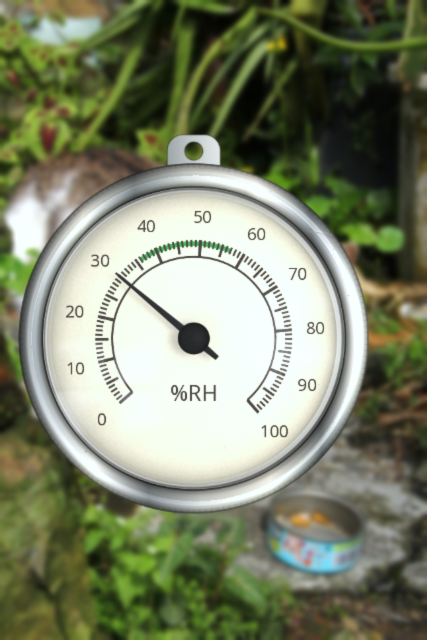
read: 30 %
